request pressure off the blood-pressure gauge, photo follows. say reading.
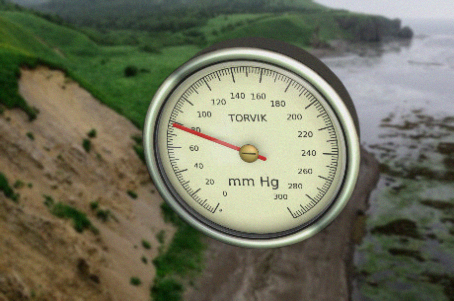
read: 80 mmHg
